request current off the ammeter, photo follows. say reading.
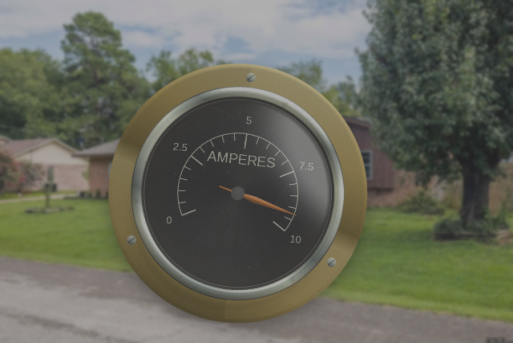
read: 9.25 A
